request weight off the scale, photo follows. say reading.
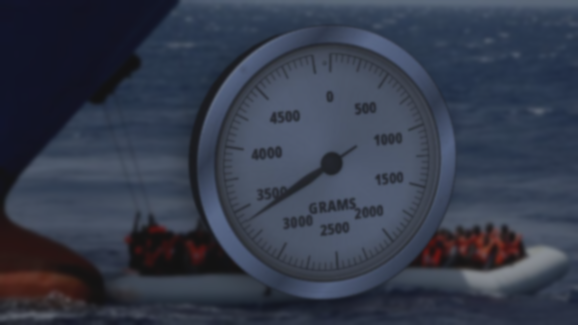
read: 3400 g
